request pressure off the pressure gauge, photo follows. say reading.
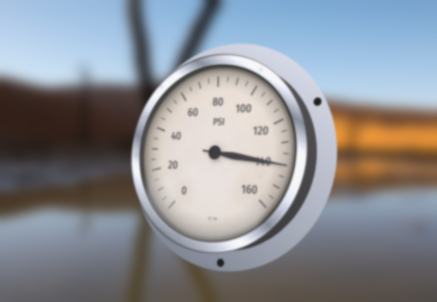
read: 140 psi
